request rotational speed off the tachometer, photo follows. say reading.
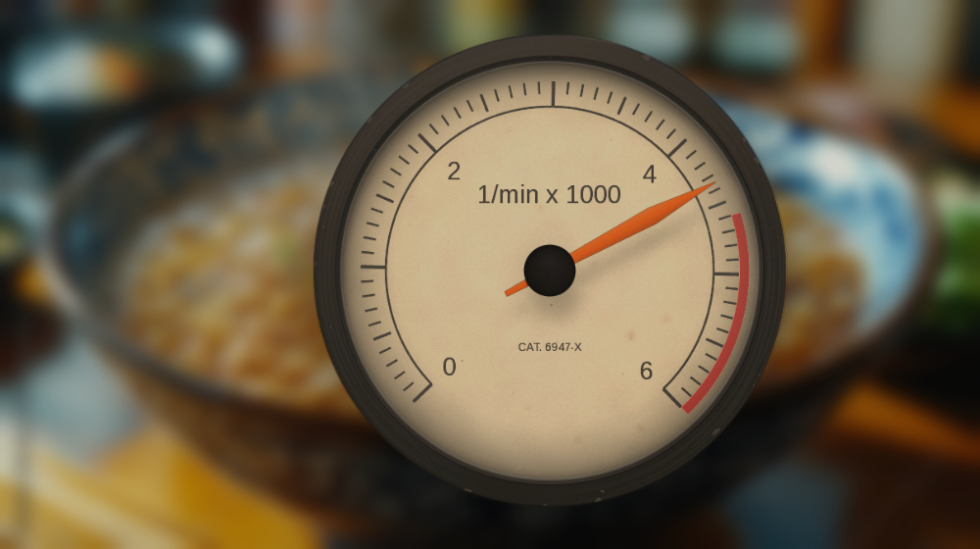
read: 4350 rpm
